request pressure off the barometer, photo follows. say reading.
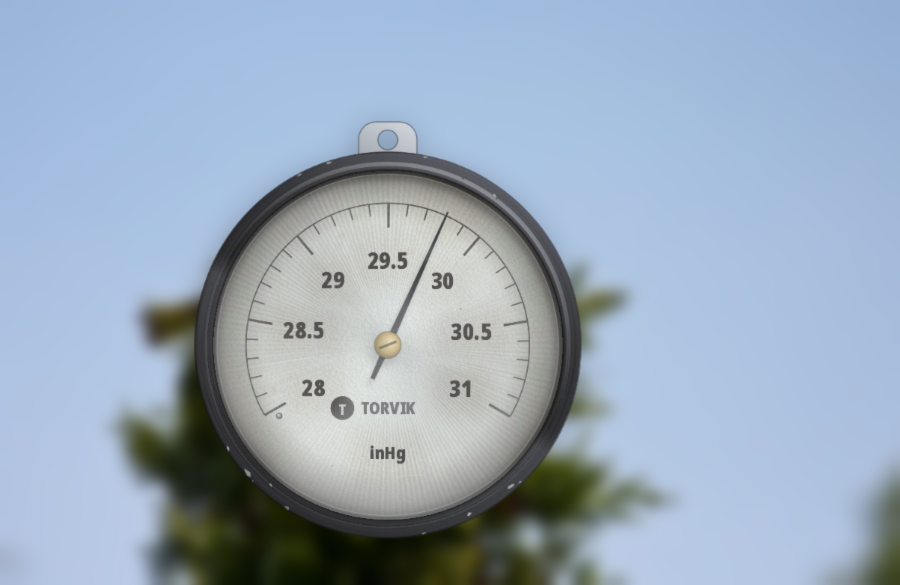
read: 29.8 inHg
